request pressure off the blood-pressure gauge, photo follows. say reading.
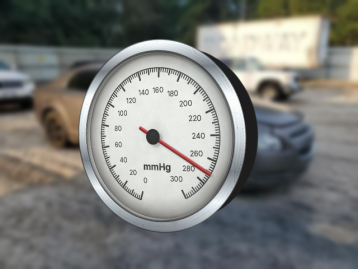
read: 270 mmHg
